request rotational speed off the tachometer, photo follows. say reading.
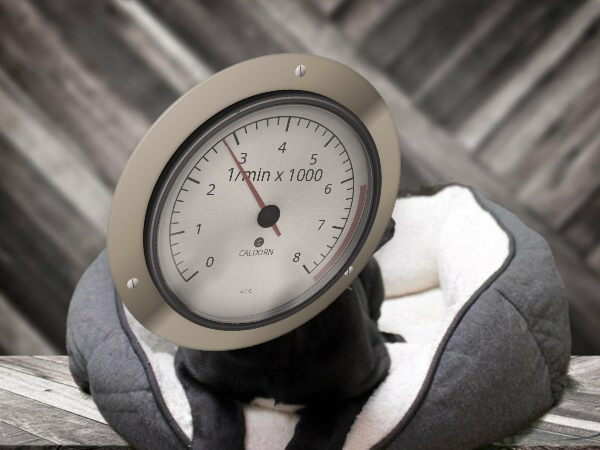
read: 2800 rpm
